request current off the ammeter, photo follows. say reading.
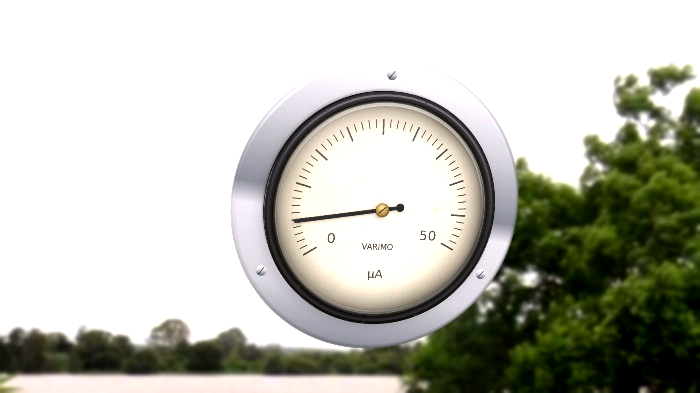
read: 5 µA
